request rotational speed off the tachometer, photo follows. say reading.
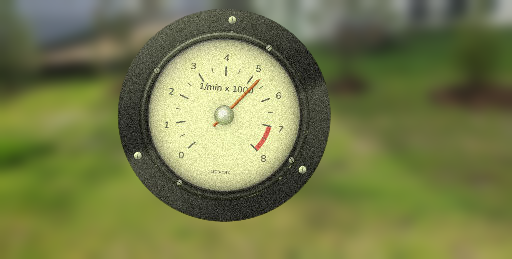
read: 5250 rpm
